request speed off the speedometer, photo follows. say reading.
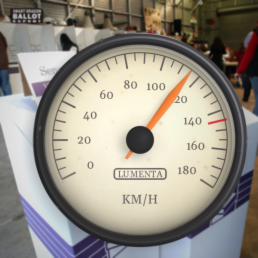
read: 115 km/h
